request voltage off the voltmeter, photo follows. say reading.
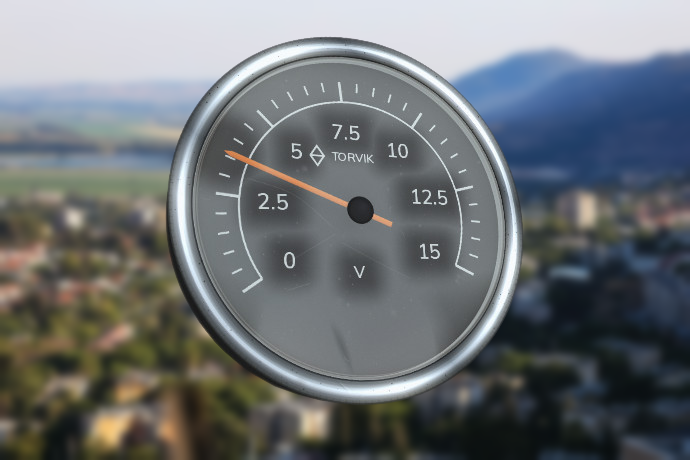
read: 3.5 V
